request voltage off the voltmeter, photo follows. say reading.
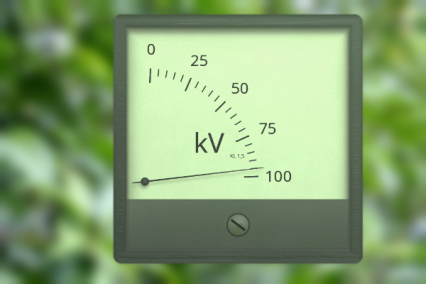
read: 95 kV
